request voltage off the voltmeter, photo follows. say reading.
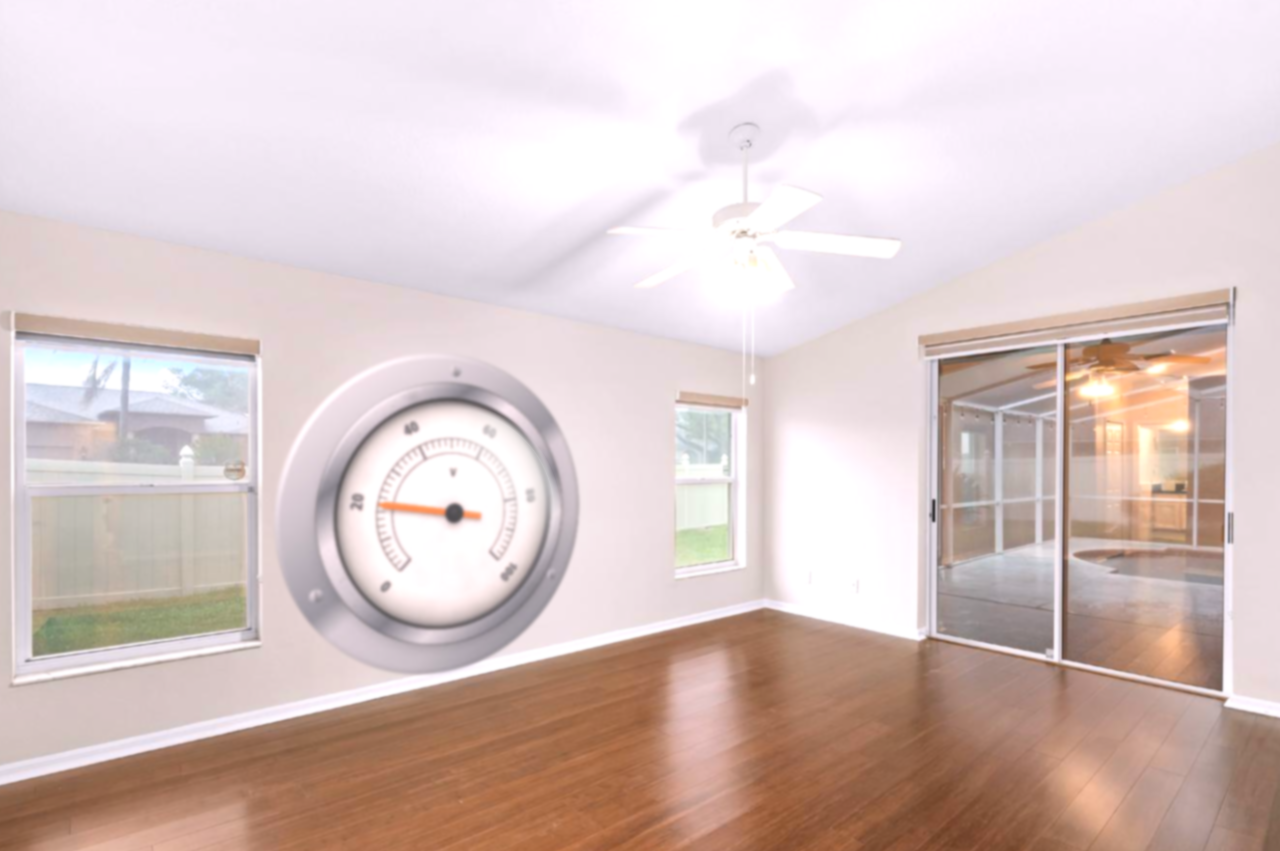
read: 20 V
